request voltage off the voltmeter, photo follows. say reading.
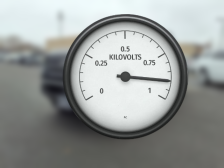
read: 0.9 kV
